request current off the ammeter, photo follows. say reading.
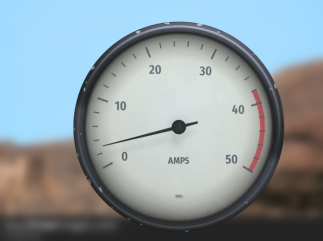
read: 3 A
